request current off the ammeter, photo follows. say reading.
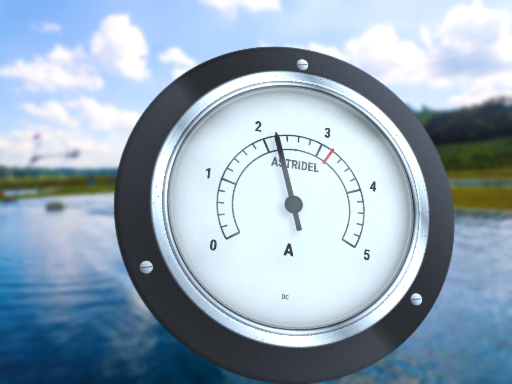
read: 2.2 A
